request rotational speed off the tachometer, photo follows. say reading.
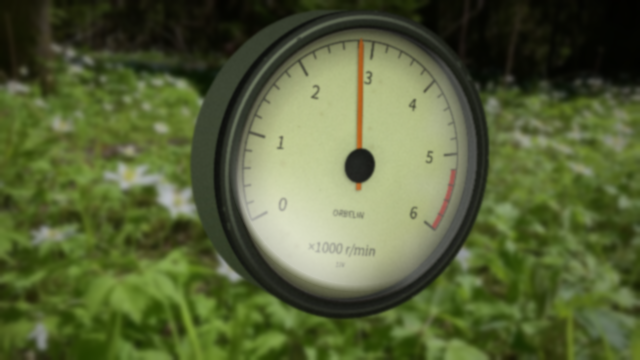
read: 2800 rpm
